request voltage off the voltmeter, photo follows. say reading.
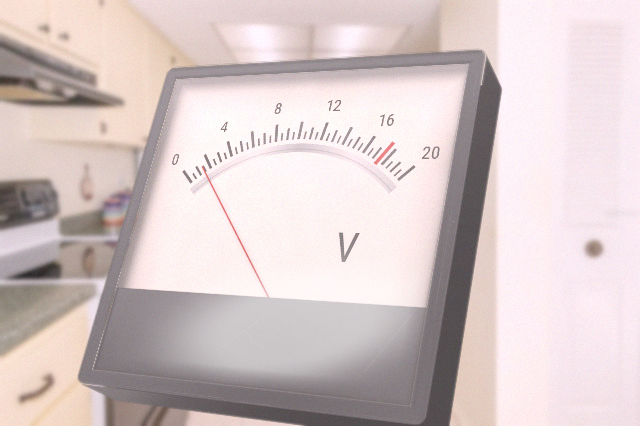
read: 1.5 V
